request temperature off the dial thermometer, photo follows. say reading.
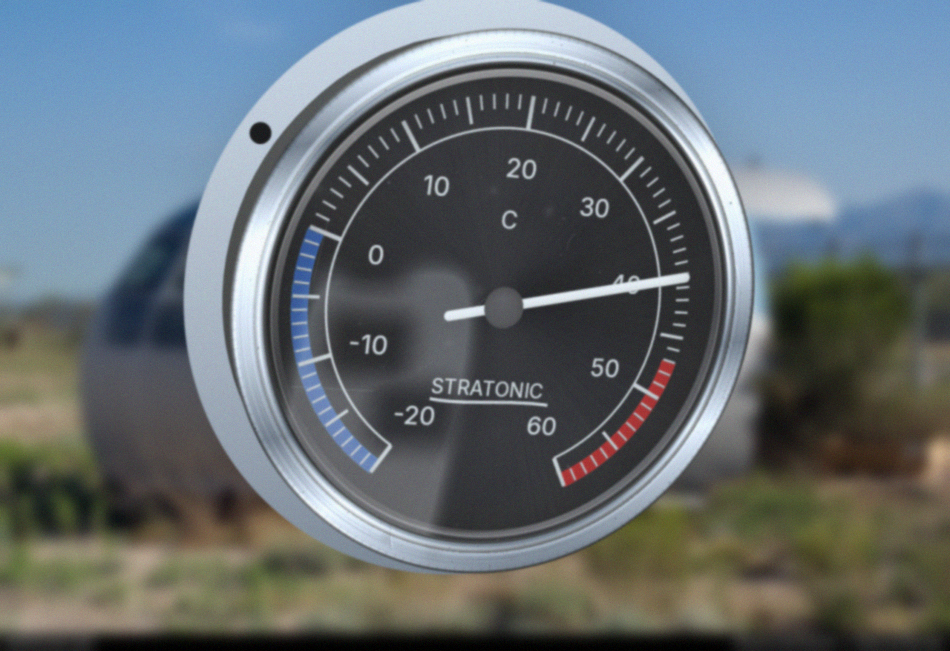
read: 40 °C
